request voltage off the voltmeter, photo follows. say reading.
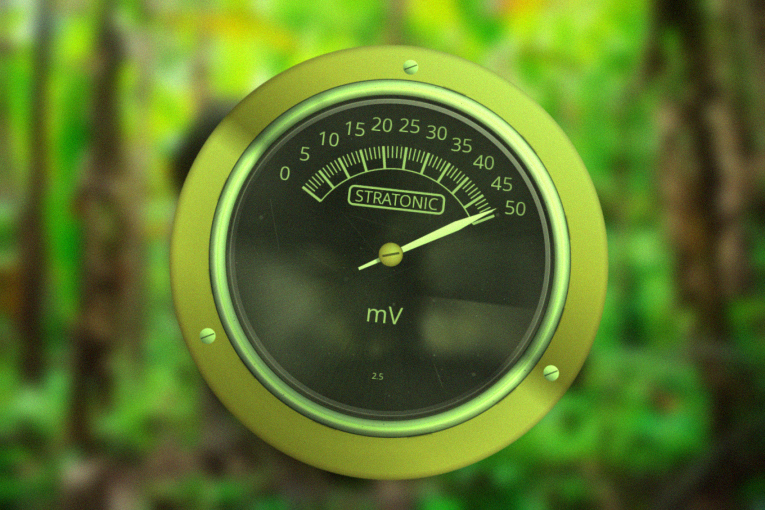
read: 49 mV
